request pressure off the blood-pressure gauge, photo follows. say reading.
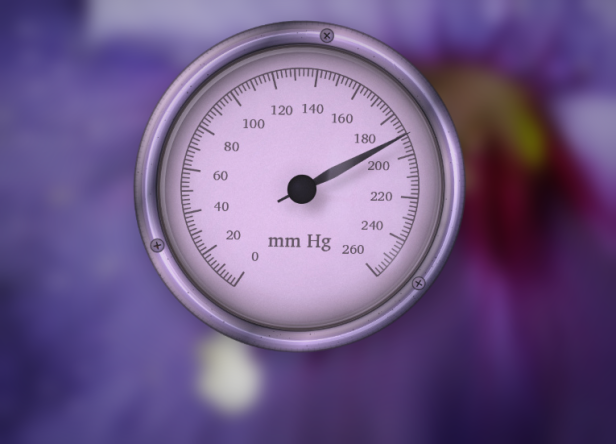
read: 190 mmHg
